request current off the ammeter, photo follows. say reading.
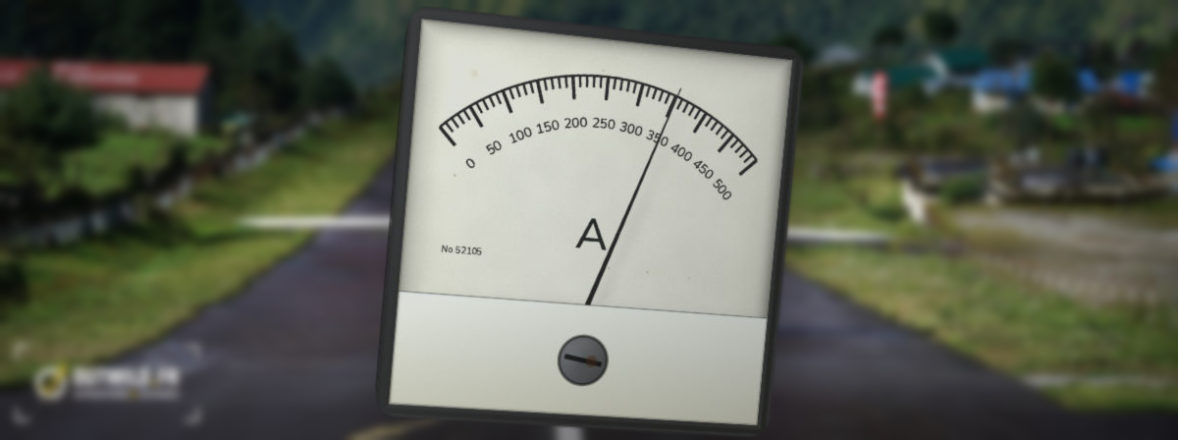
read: 350 A
